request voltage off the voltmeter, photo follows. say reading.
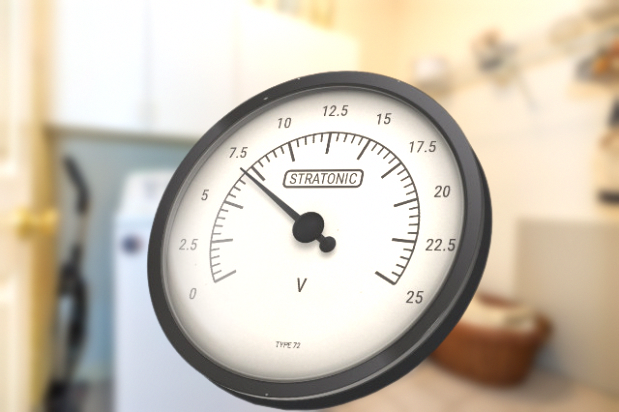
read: 7 V
